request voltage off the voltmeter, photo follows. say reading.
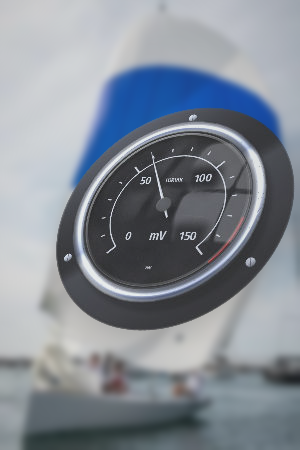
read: 60 mV
